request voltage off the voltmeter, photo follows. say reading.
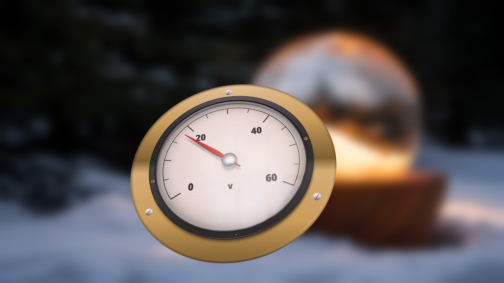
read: 17.5 V
